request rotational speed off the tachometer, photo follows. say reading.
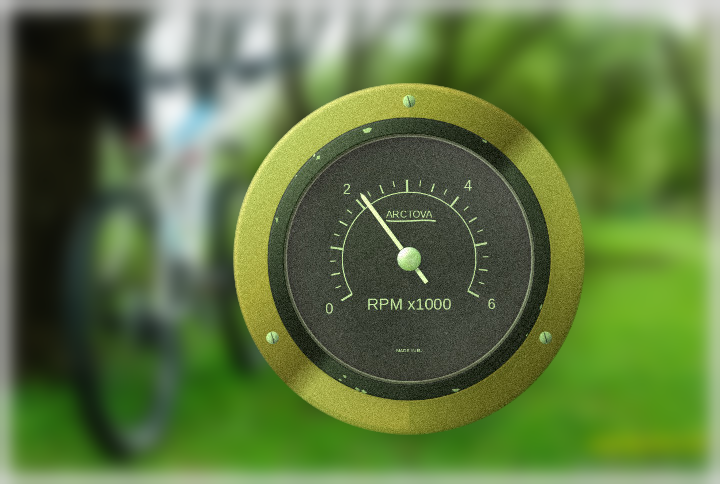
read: 2125 rpm
